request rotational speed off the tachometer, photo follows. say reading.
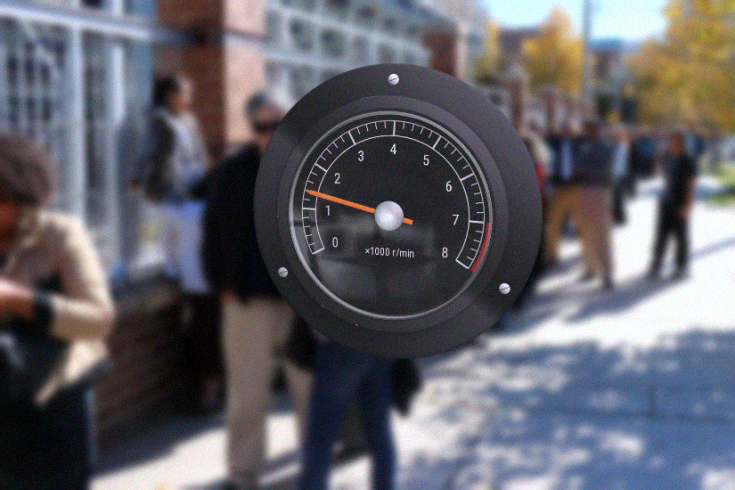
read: 1400 rpm
